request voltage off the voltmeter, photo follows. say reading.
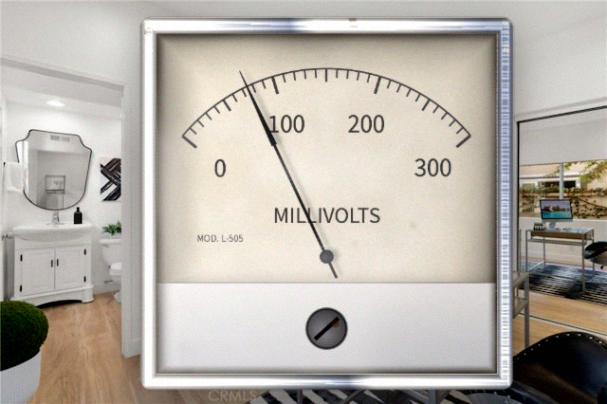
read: 75 mV
